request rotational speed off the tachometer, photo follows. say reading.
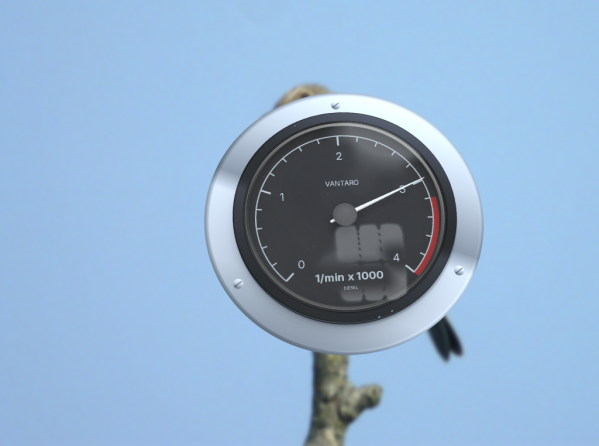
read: 3000 rpm
